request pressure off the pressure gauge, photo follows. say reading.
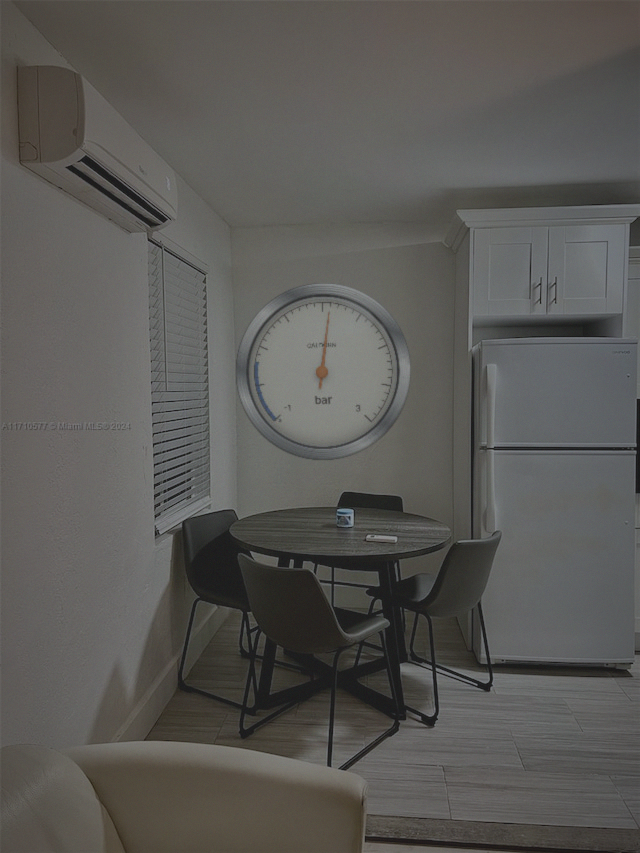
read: 1.1 bar
